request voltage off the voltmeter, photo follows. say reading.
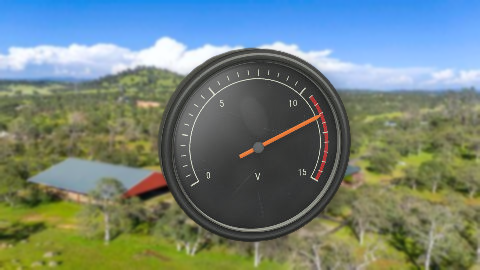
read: 11.5 V
